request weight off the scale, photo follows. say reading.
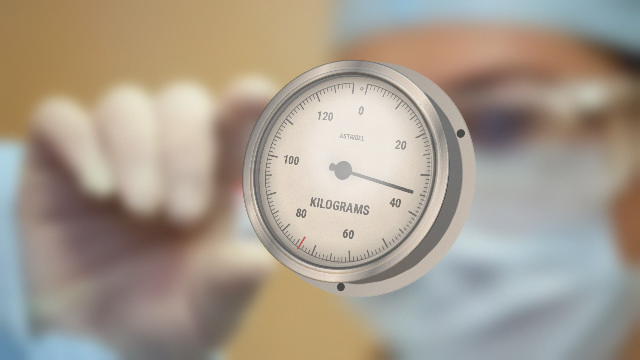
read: 35 kg
